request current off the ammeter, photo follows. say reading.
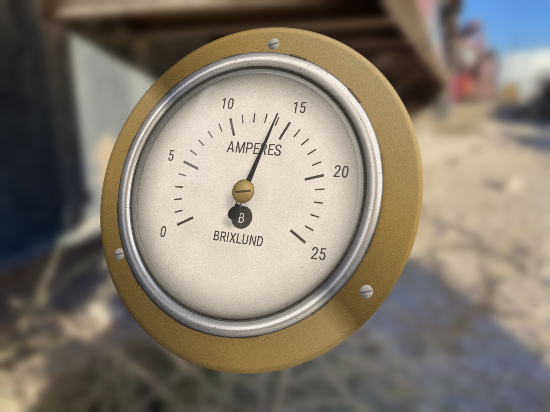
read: 14 A
